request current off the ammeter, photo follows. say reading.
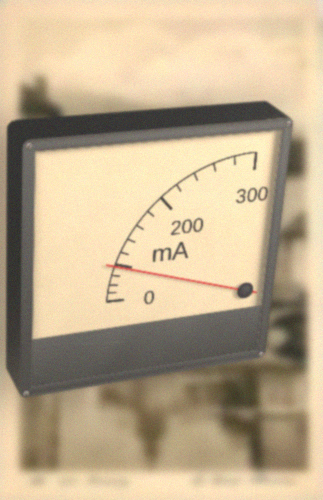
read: 100 mA
